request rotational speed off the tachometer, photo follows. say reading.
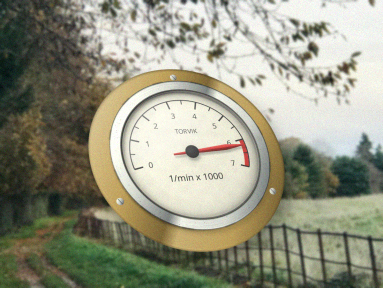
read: 6250 rpm
